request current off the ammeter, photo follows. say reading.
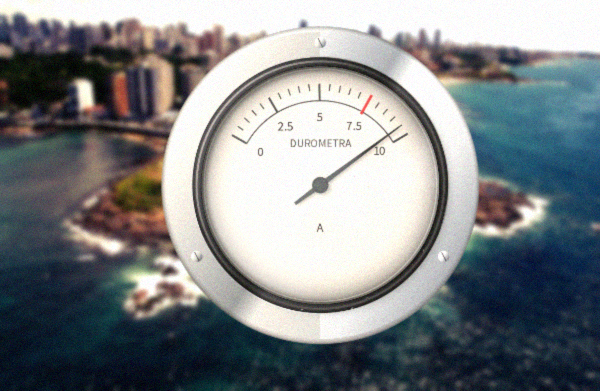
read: 9.5 A
